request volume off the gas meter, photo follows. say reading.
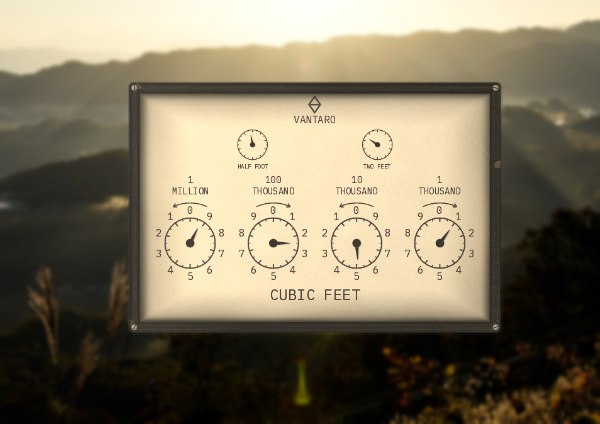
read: 925100 ft³
